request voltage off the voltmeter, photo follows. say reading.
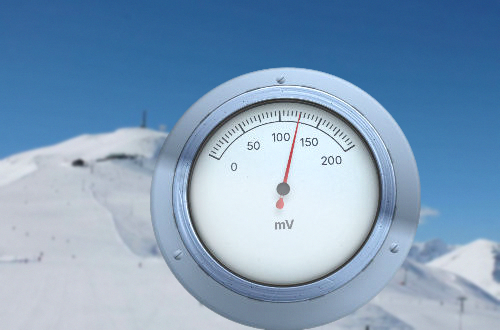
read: 125 mV
